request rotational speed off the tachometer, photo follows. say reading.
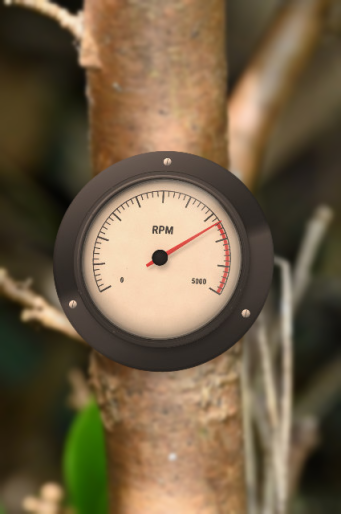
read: 3700 rpm
